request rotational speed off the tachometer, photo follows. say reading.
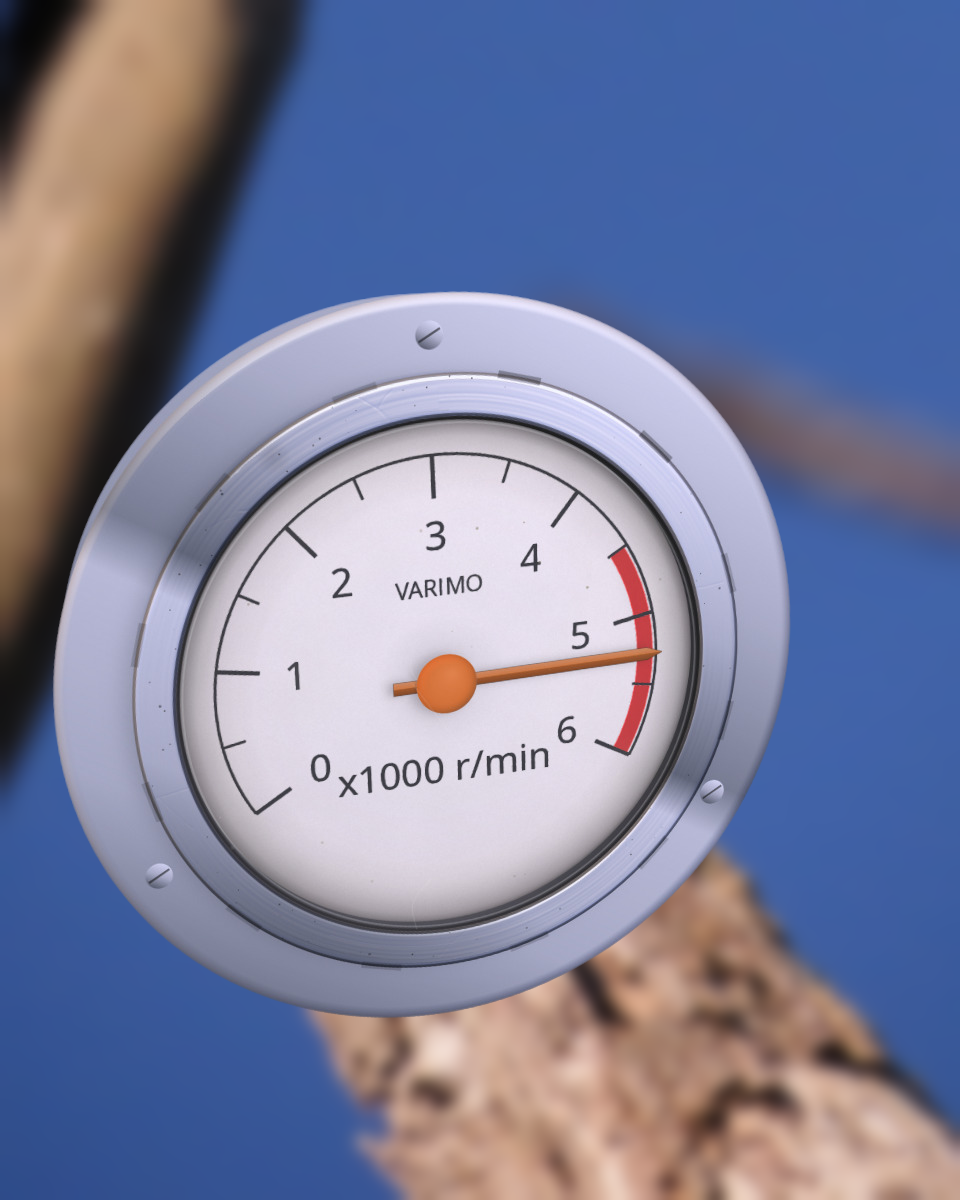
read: 5250 rpm
